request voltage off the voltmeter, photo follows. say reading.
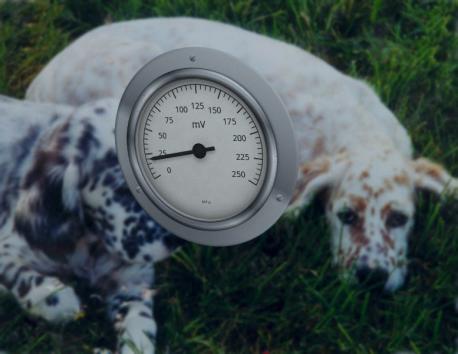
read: 20 mV
